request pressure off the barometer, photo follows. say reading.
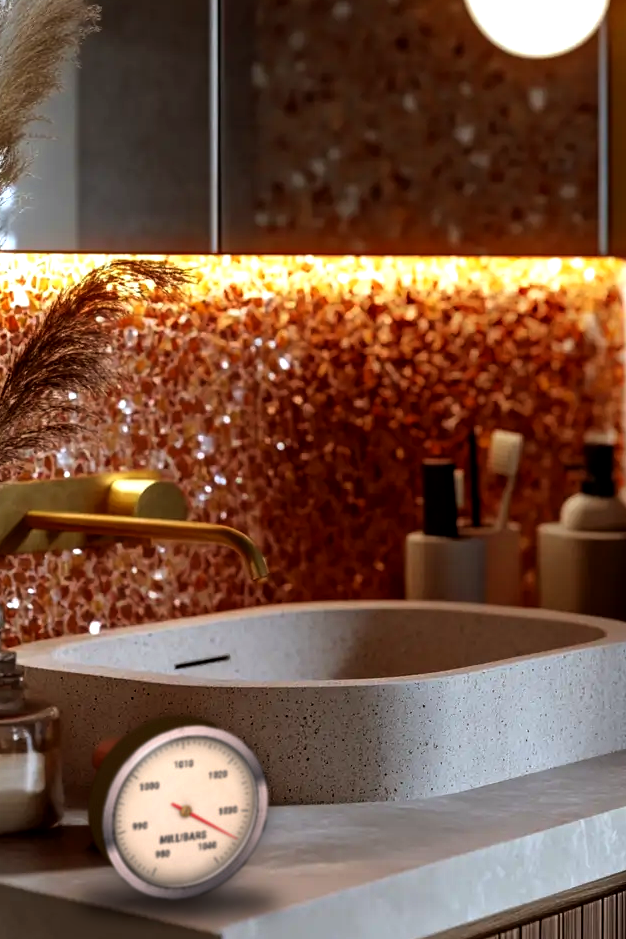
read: 1035 mbar
